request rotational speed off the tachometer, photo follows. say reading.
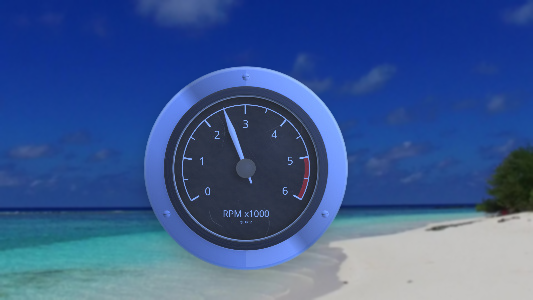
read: 2500 rpm
